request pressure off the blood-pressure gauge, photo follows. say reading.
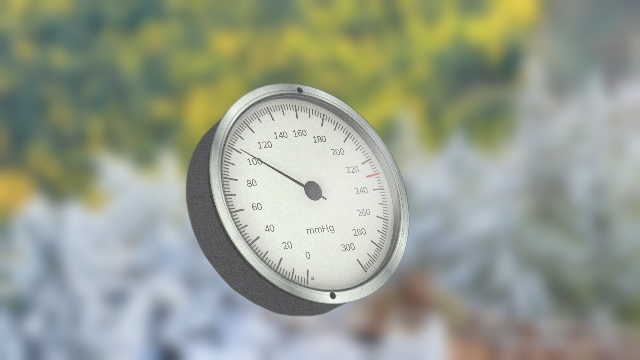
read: 100 mmHg
